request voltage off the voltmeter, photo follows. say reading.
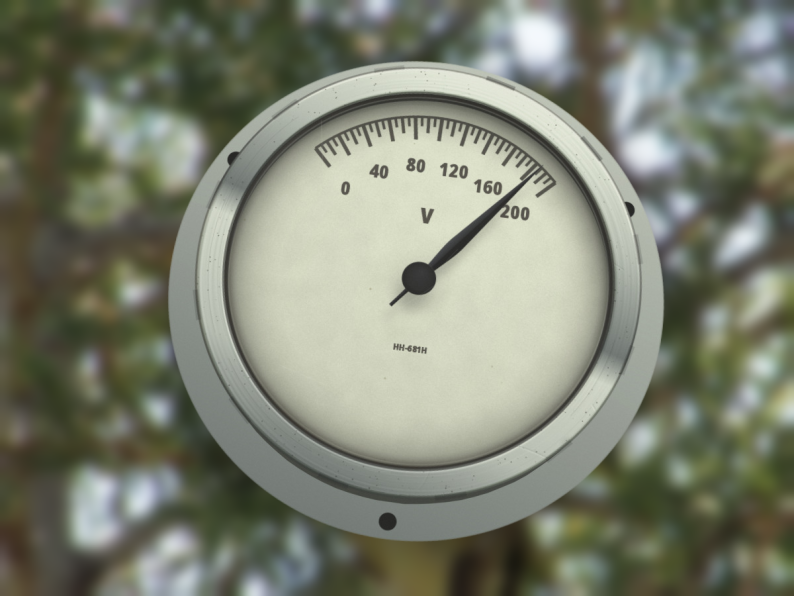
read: 185 V
